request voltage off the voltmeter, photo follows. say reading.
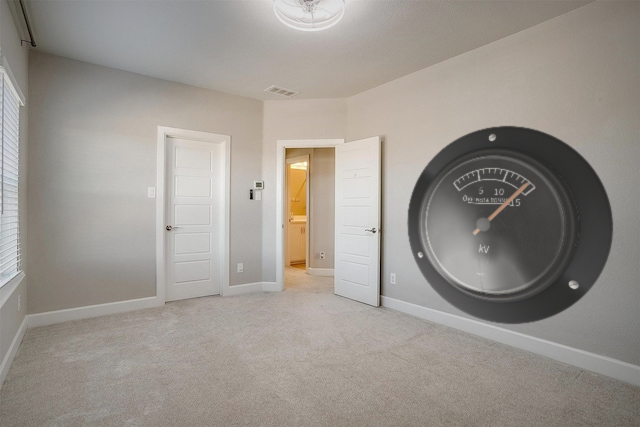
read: 14 kV
